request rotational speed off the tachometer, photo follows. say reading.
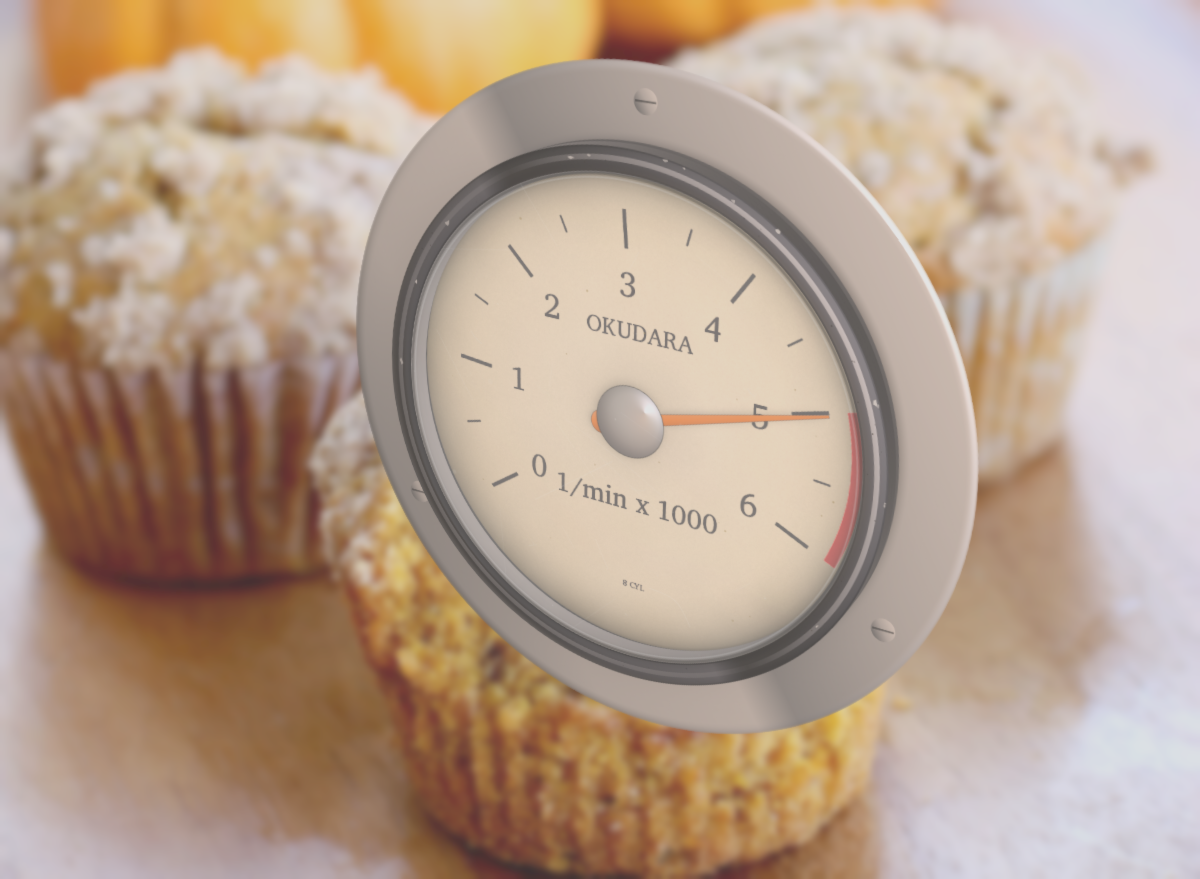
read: 5000 rpm
